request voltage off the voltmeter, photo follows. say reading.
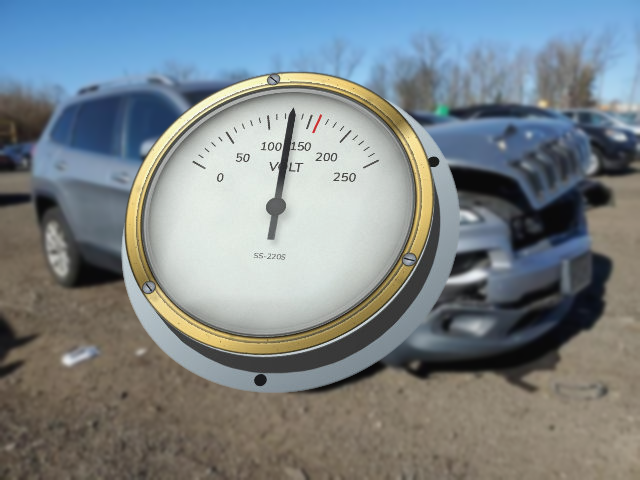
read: 130 V
